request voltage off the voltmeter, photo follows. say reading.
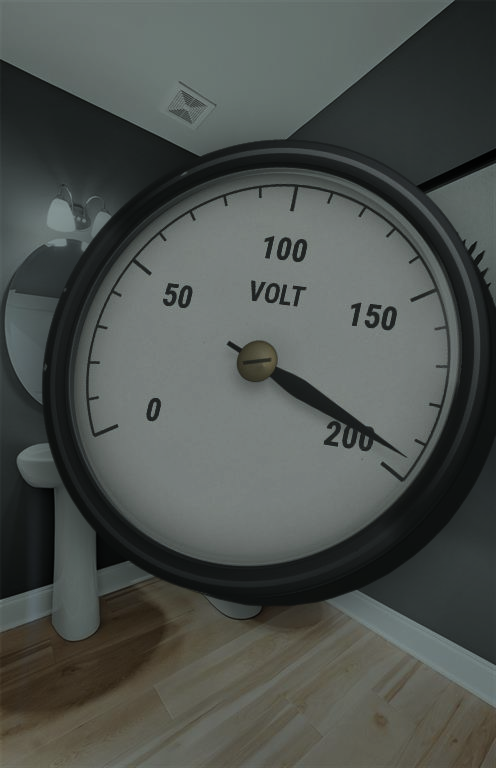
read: 195 V
